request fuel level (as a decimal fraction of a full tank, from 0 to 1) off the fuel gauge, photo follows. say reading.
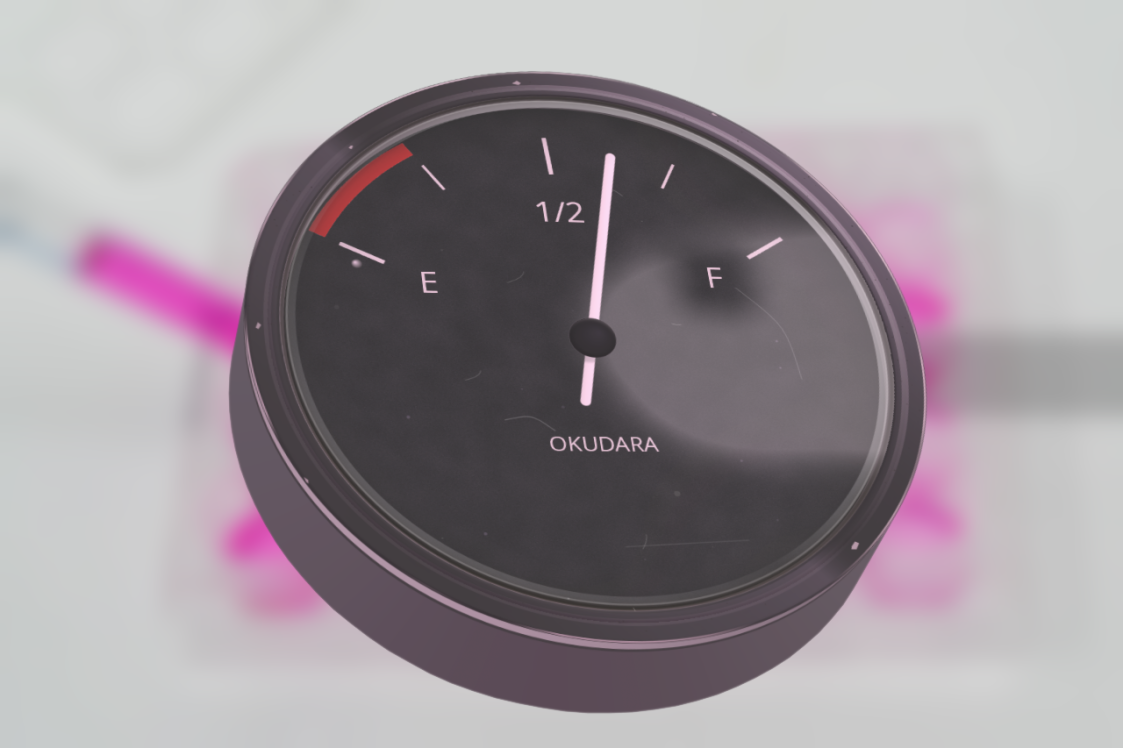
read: 0.625
